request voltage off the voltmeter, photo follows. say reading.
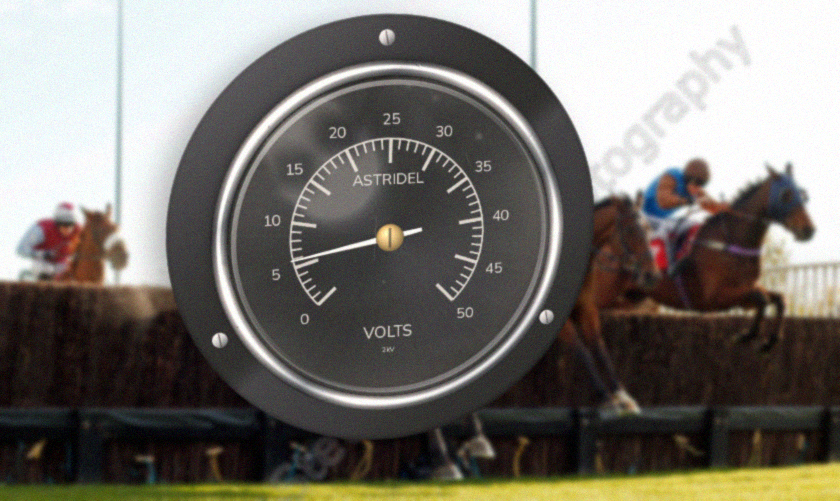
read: 6 V
